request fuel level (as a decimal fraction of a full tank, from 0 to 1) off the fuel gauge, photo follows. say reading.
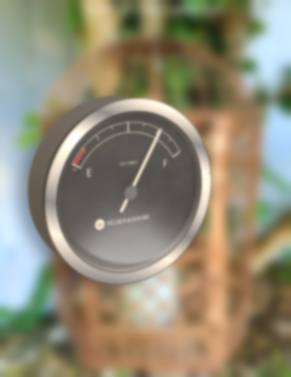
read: 0.75
